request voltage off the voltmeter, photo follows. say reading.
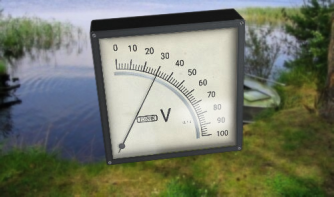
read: 30 V
